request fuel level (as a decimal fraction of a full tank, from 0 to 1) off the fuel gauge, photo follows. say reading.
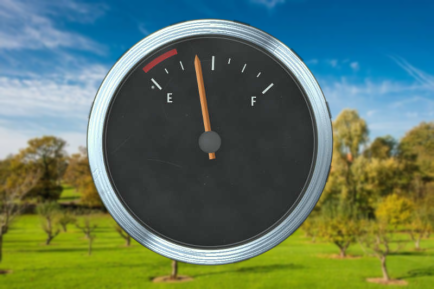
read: 0.375
